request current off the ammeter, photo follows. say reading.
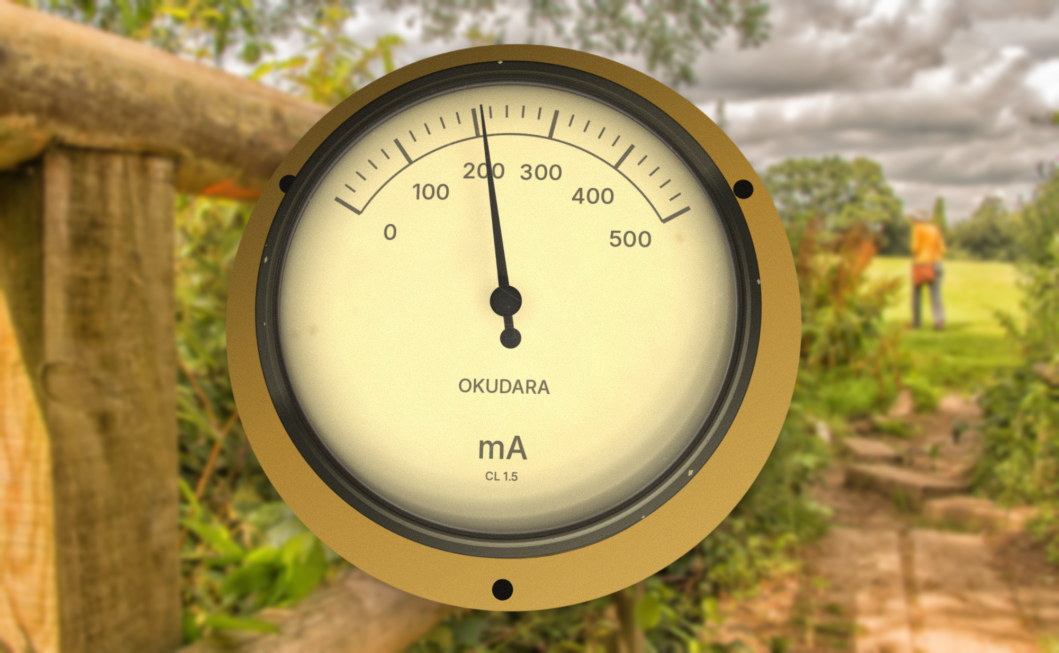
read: 210 mA
